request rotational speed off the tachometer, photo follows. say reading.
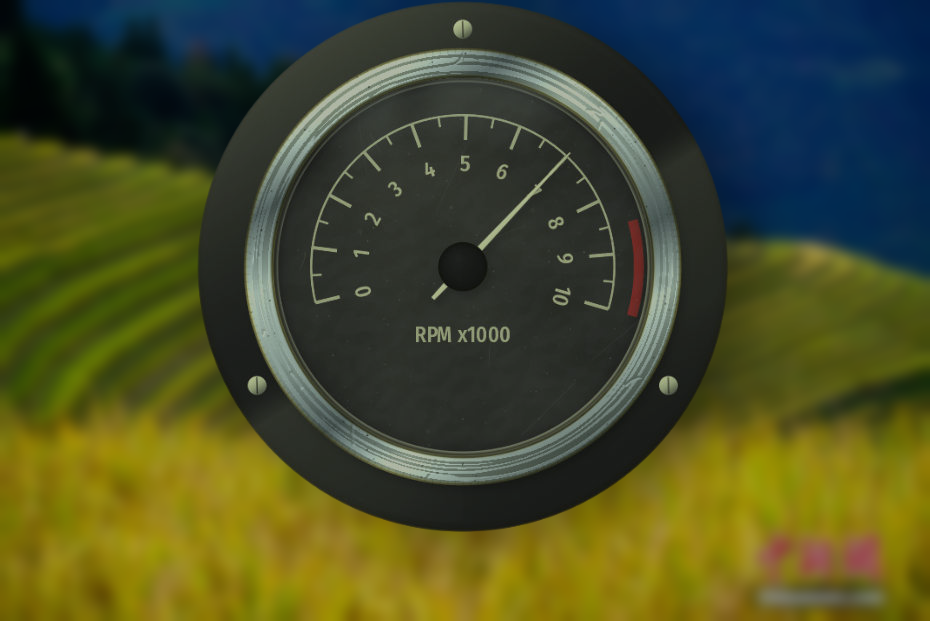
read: 7000 rpm
